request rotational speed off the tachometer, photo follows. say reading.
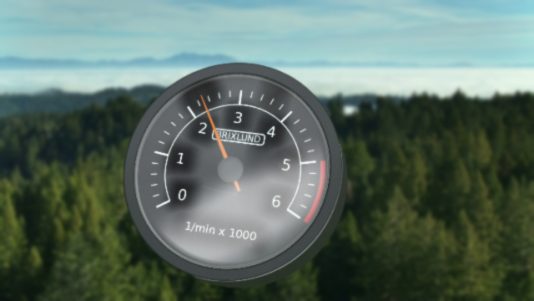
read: 2300 rpm
